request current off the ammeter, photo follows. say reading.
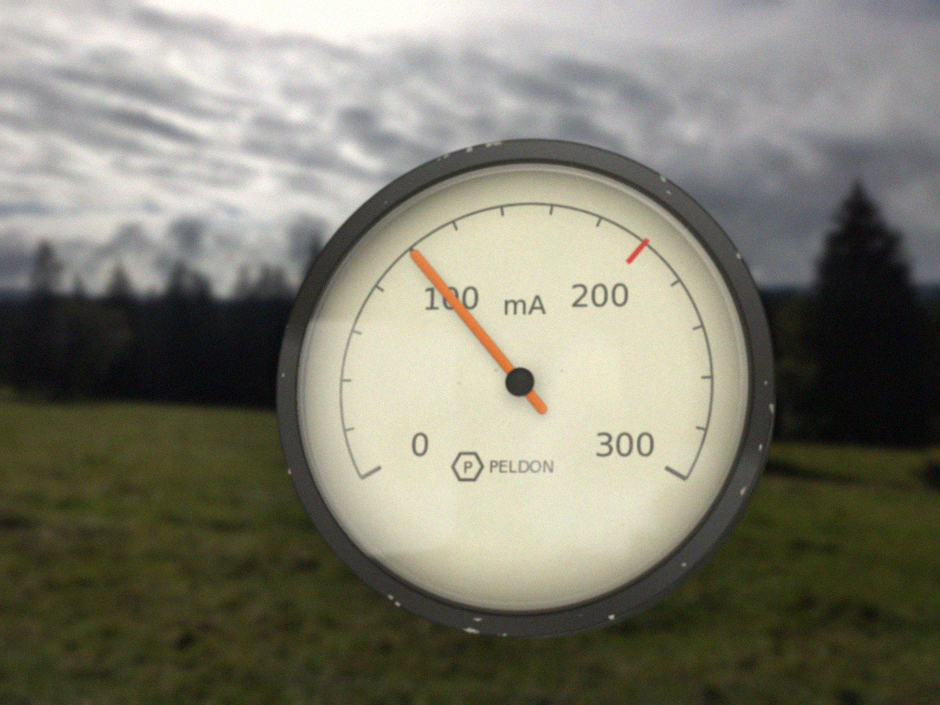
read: 100 mA
